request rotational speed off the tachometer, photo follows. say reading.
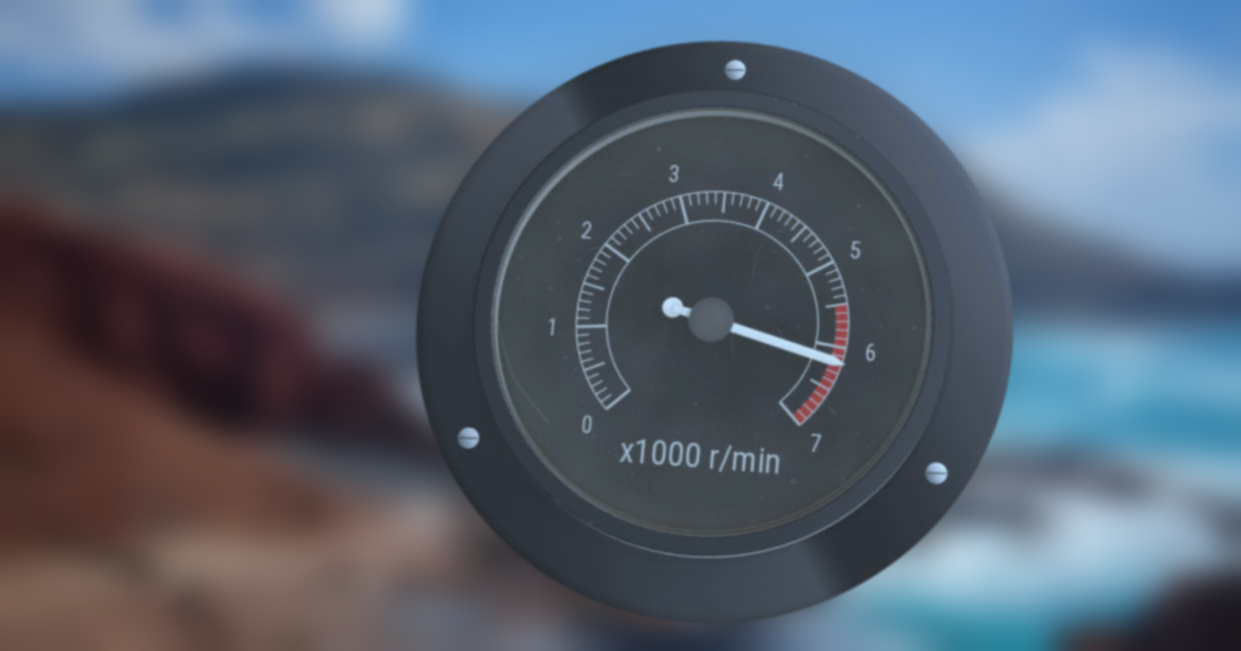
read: 6200 rpm
